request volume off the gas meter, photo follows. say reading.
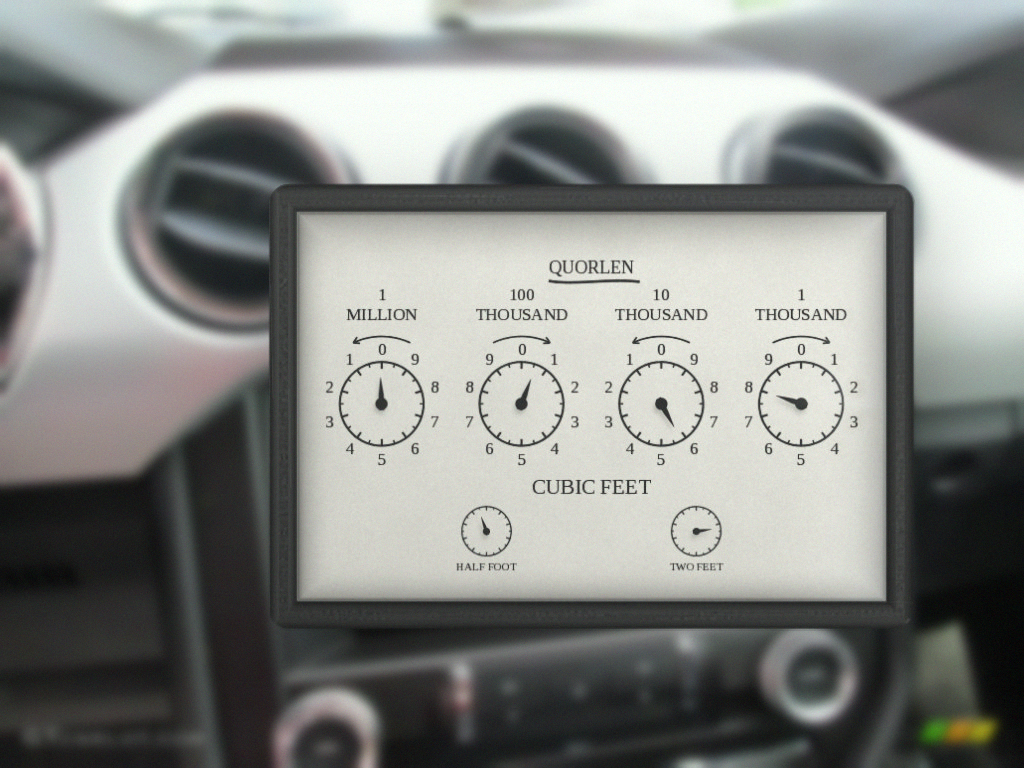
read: 5800 ft³
